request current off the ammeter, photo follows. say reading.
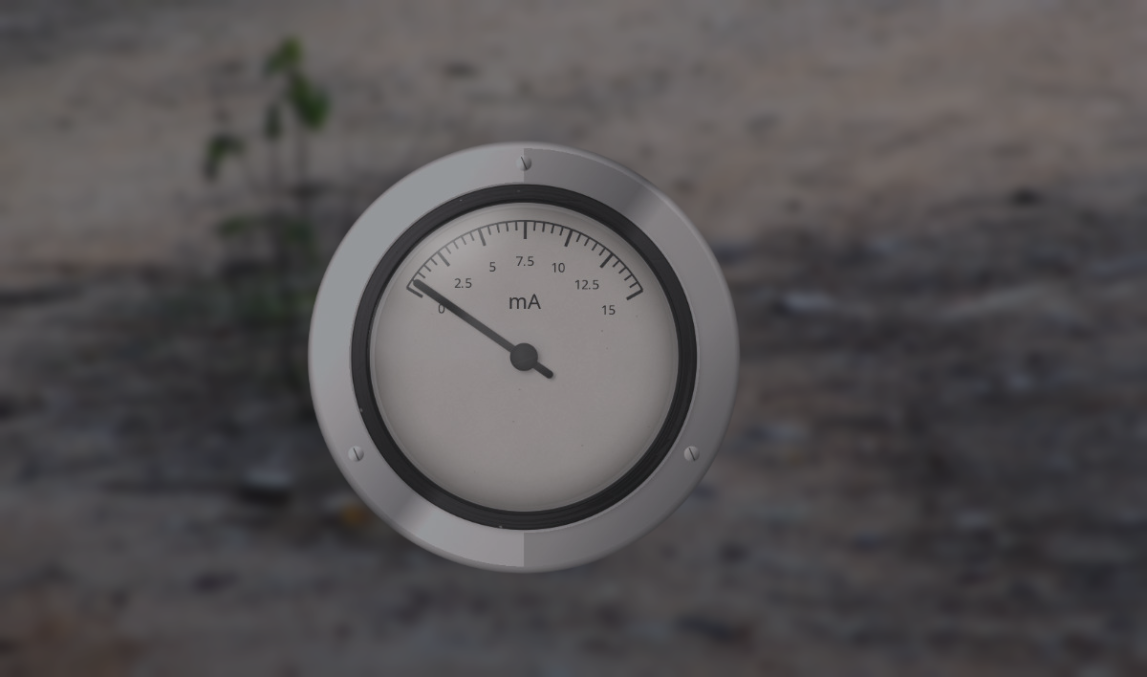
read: 0.5 mA
